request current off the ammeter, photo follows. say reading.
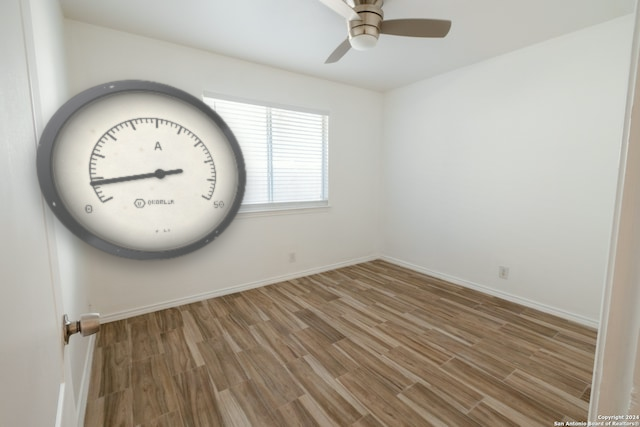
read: 4 A
